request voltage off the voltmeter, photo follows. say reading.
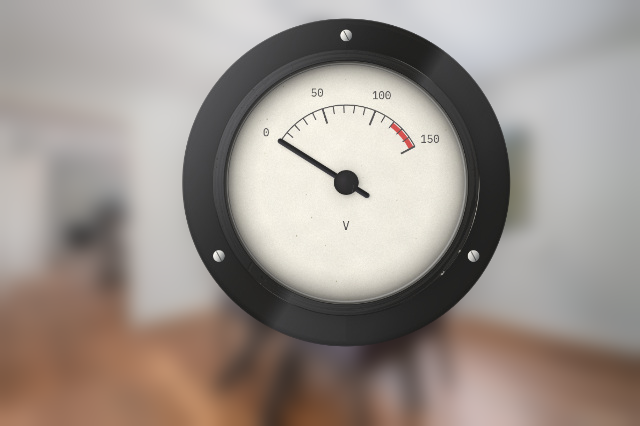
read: 0 V
